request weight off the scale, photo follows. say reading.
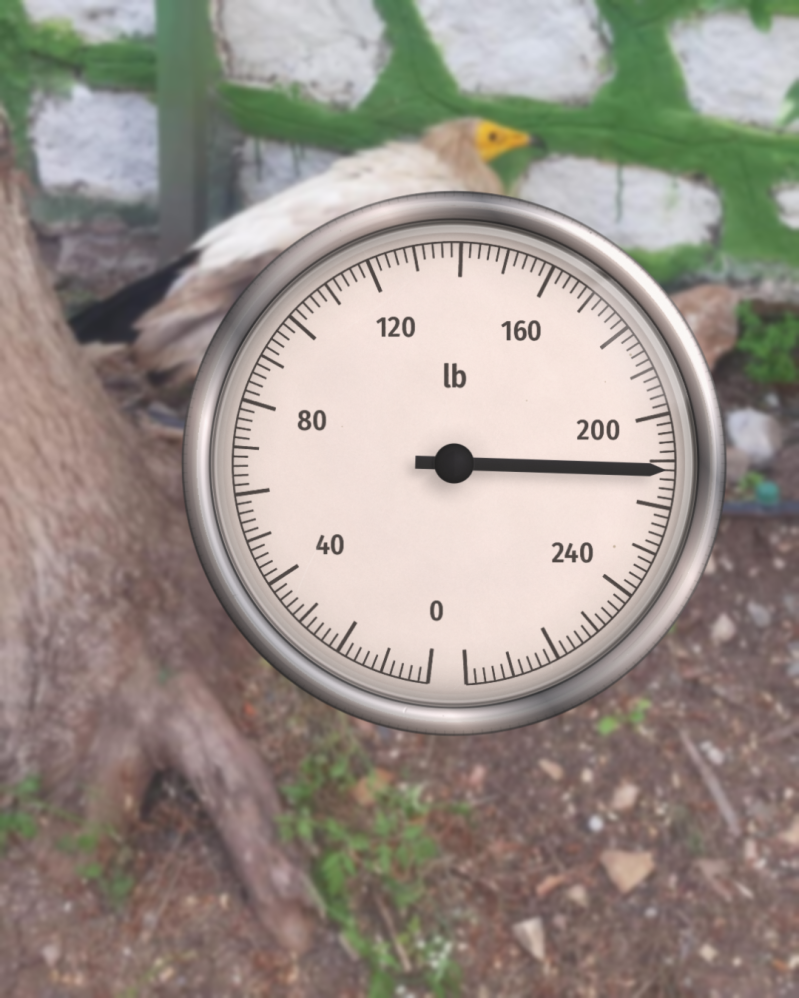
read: 212 lb
